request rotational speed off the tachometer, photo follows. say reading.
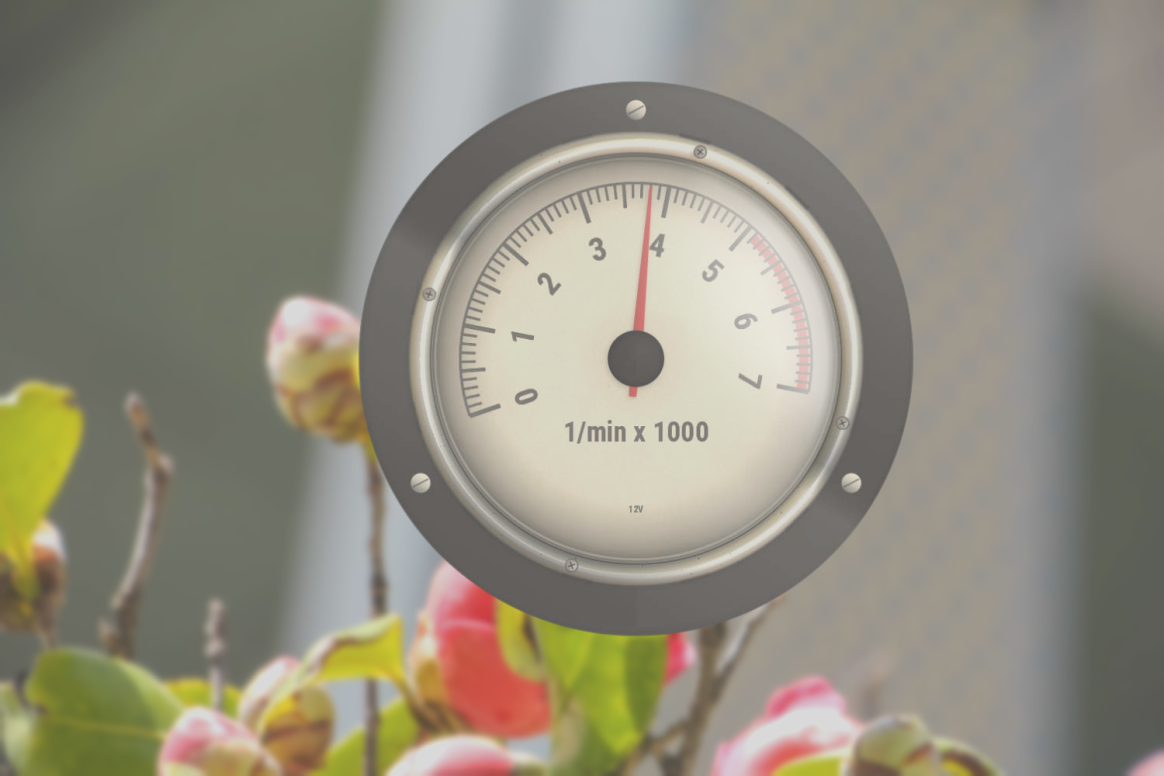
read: 3800 rpm
